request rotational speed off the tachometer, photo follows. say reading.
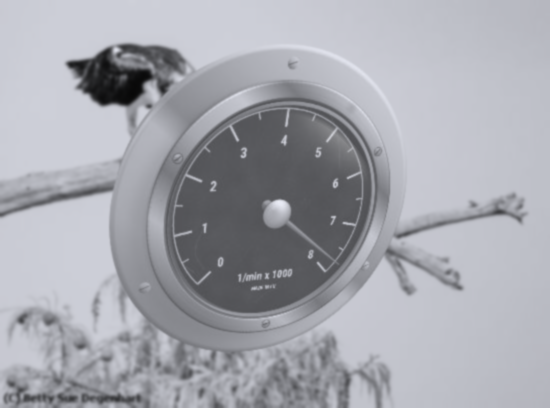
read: 7750 rpm
